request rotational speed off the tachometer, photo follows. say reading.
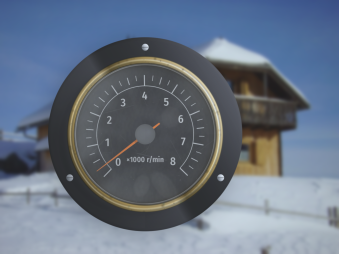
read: 250 rpm
